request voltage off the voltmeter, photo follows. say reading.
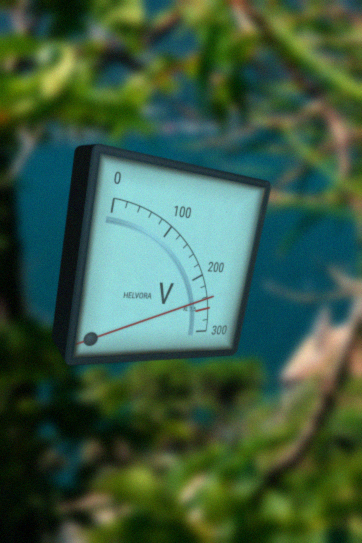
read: 240 V
